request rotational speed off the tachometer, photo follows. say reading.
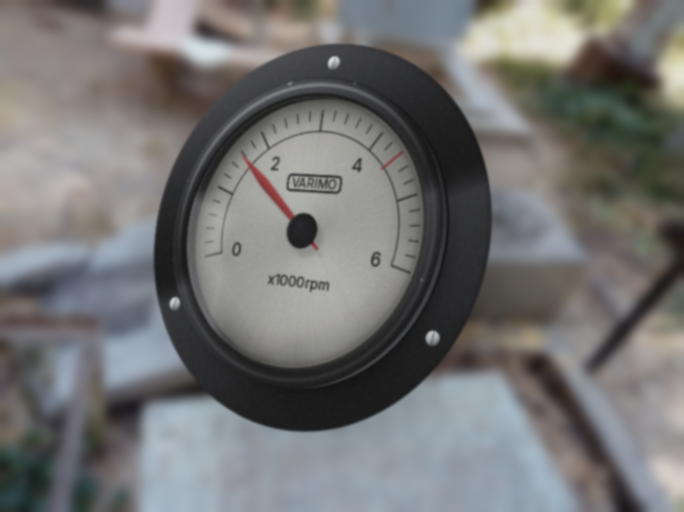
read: 1600 rpm
